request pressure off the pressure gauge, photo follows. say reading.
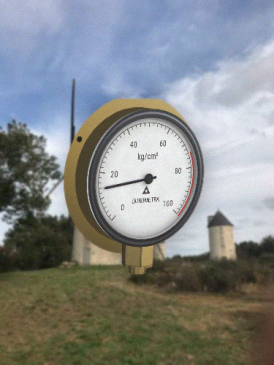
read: 14 kg/cm²
